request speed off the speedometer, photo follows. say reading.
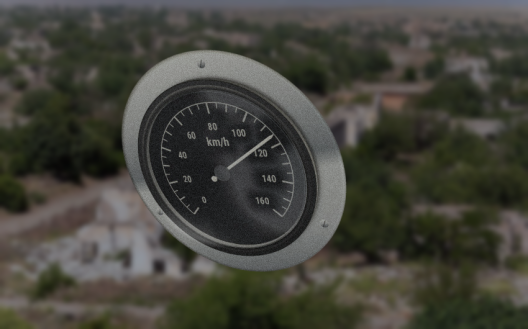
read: 115 km/h
